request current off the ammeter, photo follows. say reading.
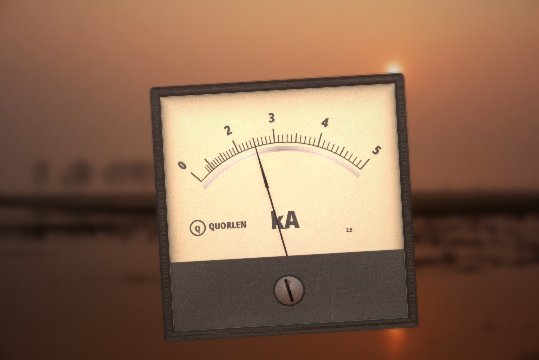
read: 2.5 kA
